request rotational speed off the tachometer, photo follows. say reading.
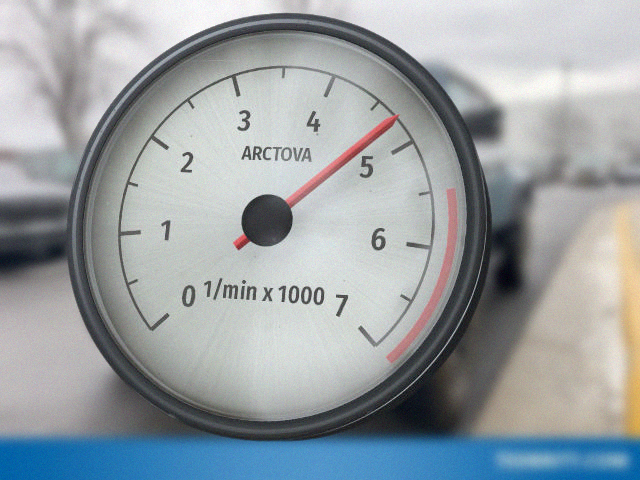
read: 4750 rpm
